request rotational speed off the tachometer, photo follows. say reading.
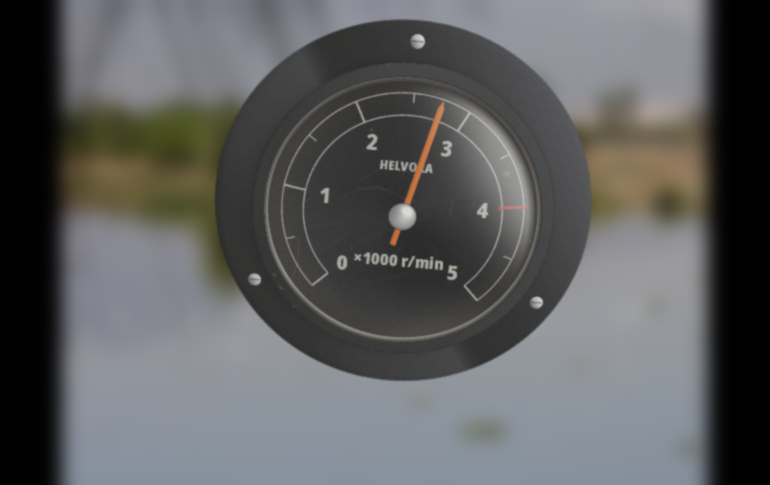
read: 2750 rpm
